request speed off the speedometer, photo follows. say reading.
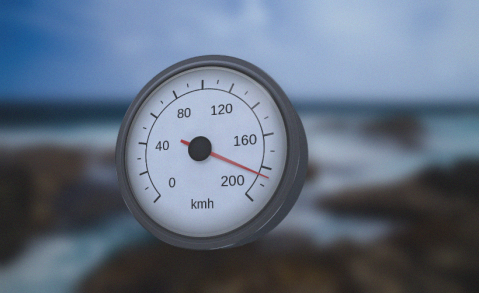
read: 185 km/h
